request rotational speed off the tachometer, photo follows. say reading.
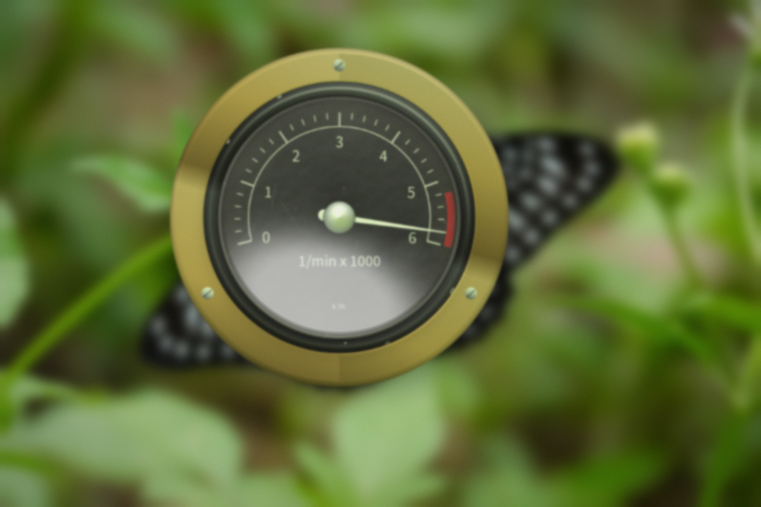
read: 5800 rpm
